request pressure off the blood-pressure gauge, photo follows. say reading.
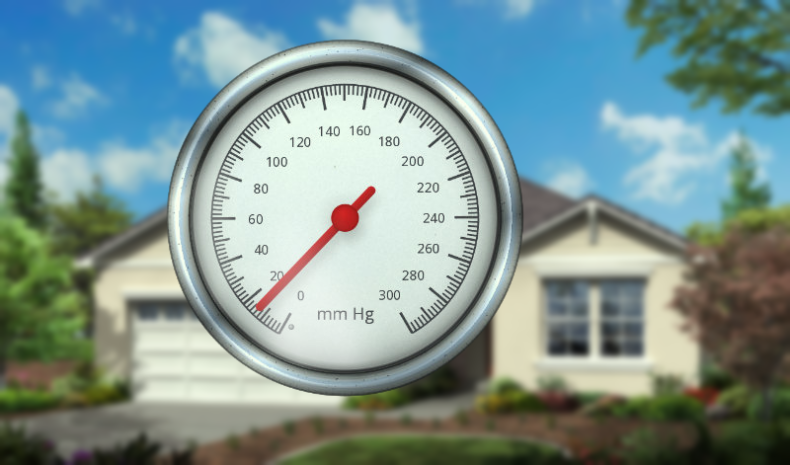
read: 14 mmHg
